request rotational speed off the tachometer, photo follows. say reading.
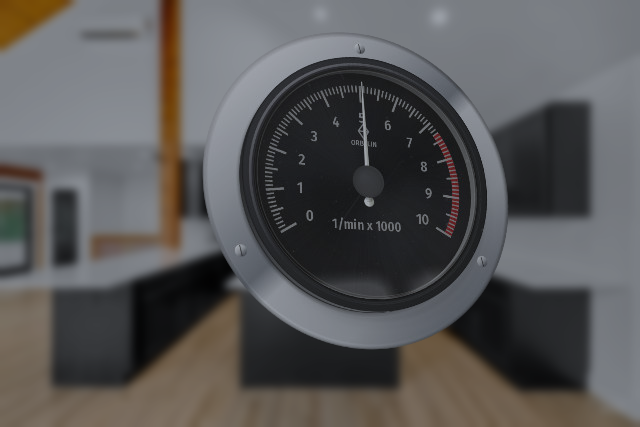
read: 5000 rpm
